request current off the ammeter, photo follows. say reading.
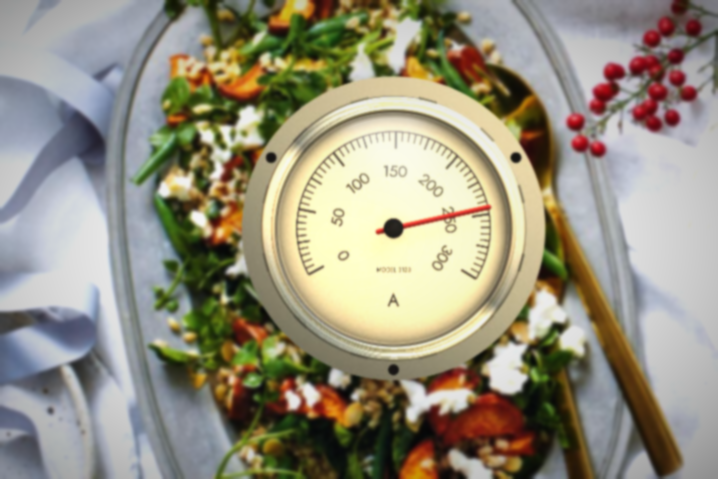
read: 245 A
